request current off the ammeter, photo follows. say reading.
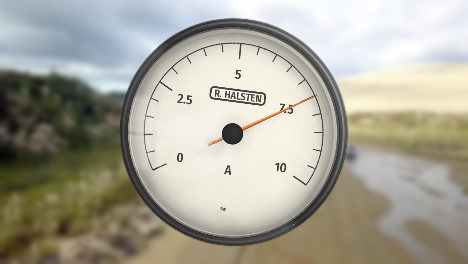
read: 7.5 A
